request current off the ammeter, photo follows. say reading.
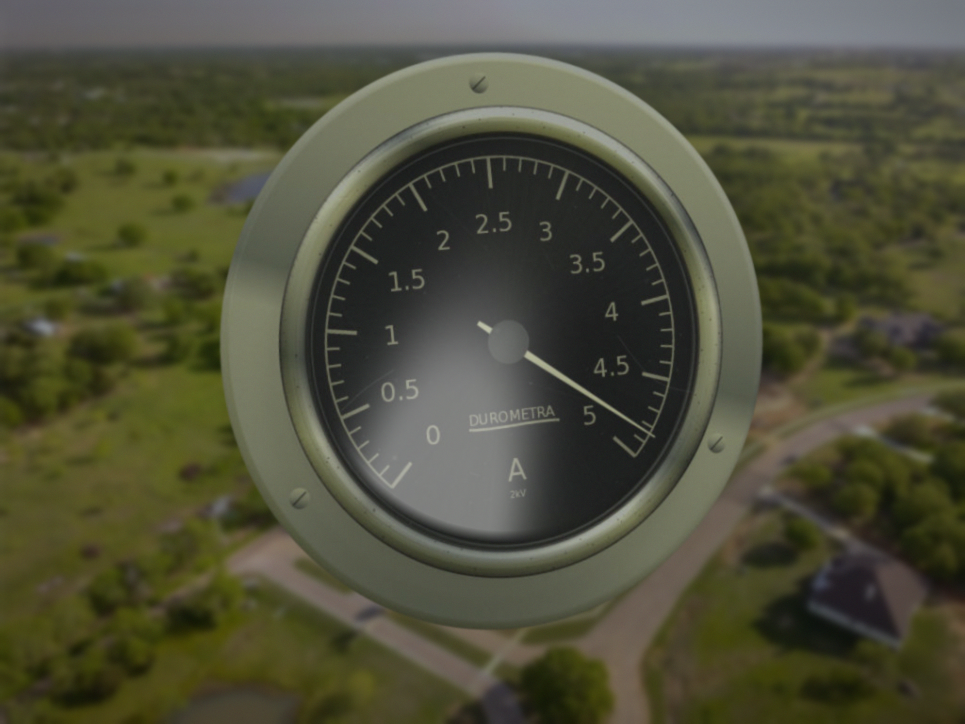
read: 4.85 A
